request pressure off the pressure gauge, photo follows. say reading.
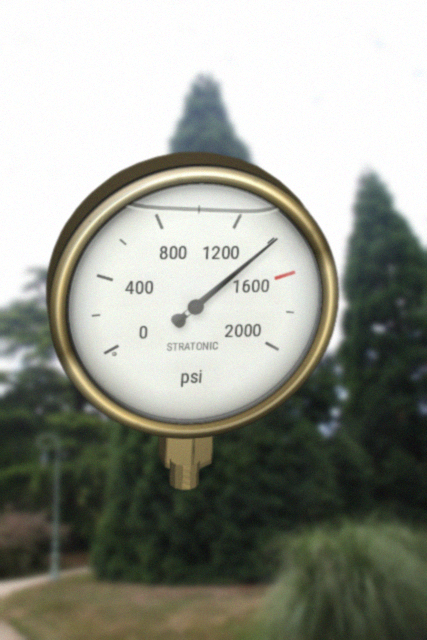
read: 1400 psi
